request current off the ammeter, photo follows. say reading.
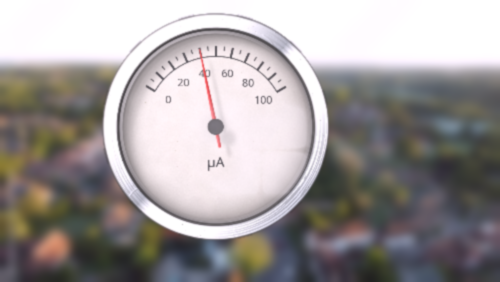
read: 40 µA
